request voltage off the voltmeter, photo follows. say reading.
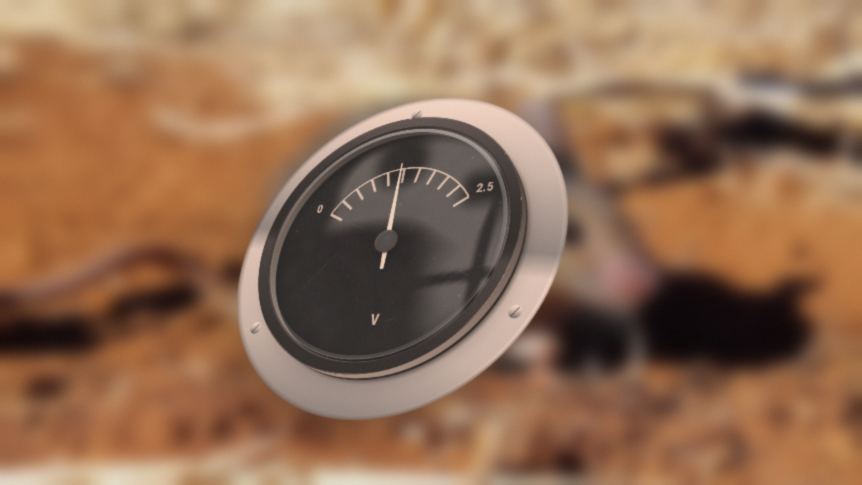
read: 1.25 V
